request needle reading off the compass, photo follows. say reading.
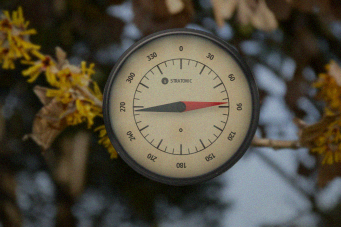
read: 85 °
